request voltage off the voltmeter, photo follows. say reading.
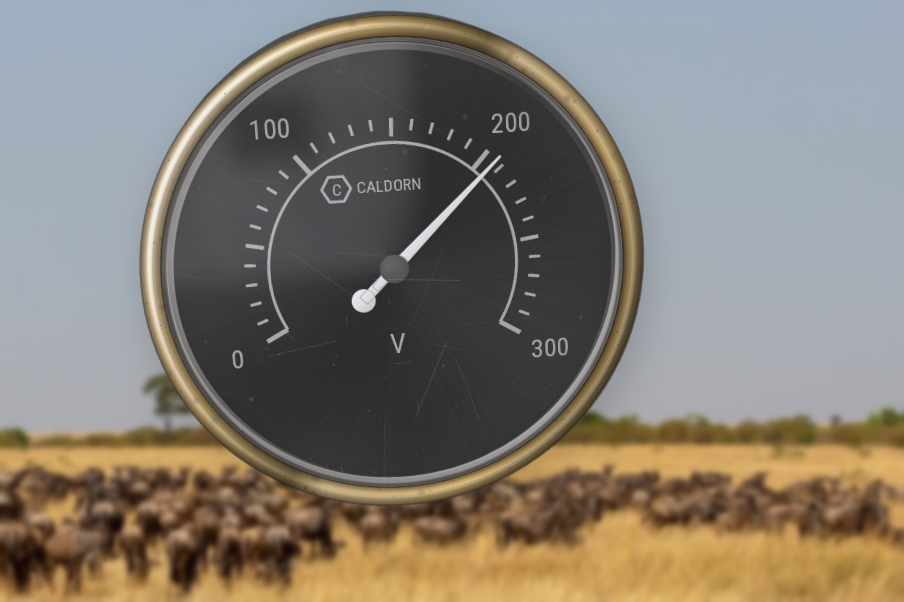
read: 205 V
